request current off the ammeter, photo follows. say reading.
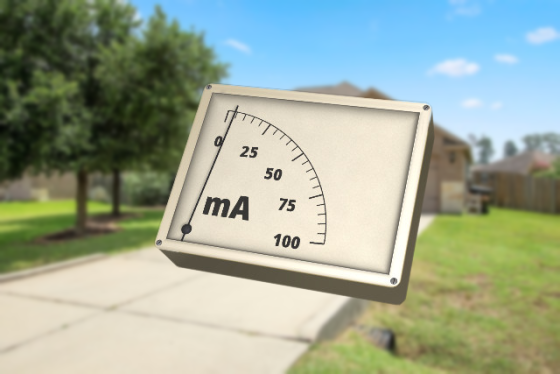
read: 5 mA
